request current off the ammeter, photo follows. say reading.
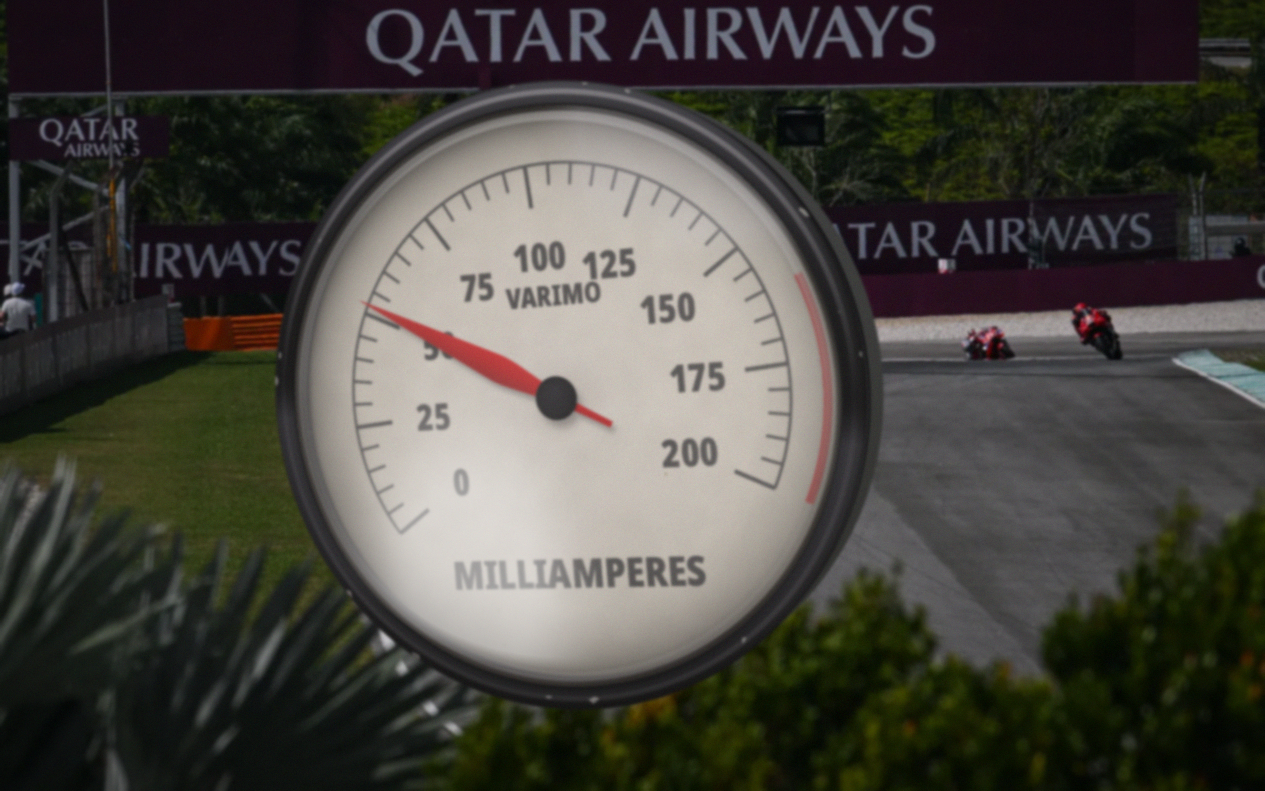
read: 52.5 mA
